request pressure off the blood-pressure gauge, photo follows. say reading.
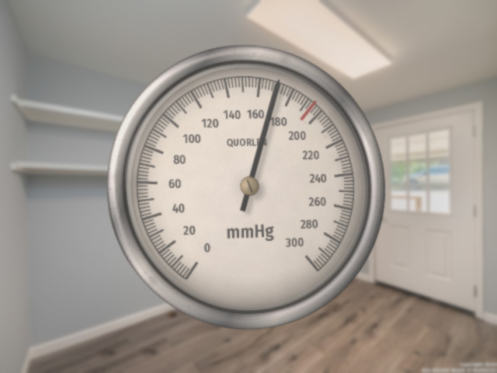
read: 170 mmHg
